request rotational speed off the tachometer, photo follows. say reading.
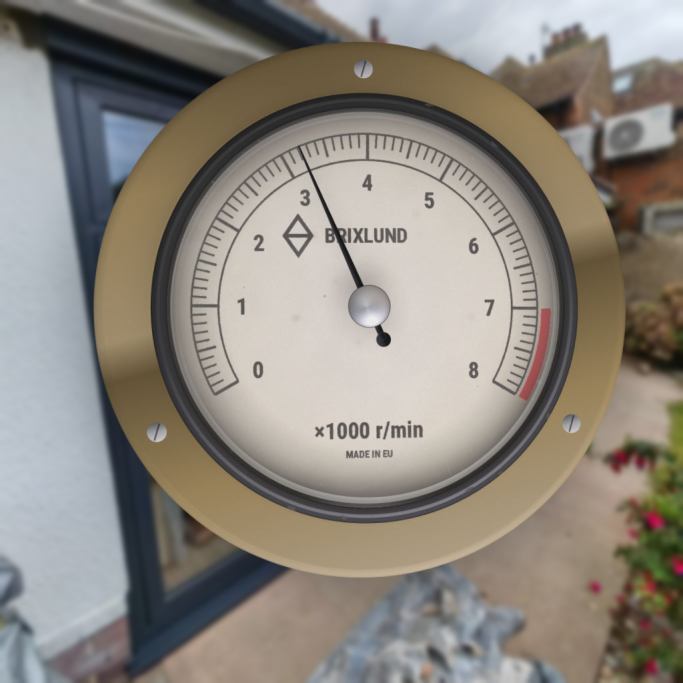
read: 3200 rpm
